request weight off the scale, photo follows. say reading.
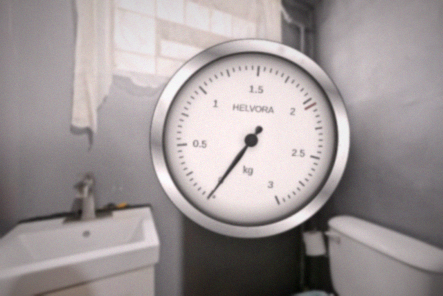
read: 0 kg
